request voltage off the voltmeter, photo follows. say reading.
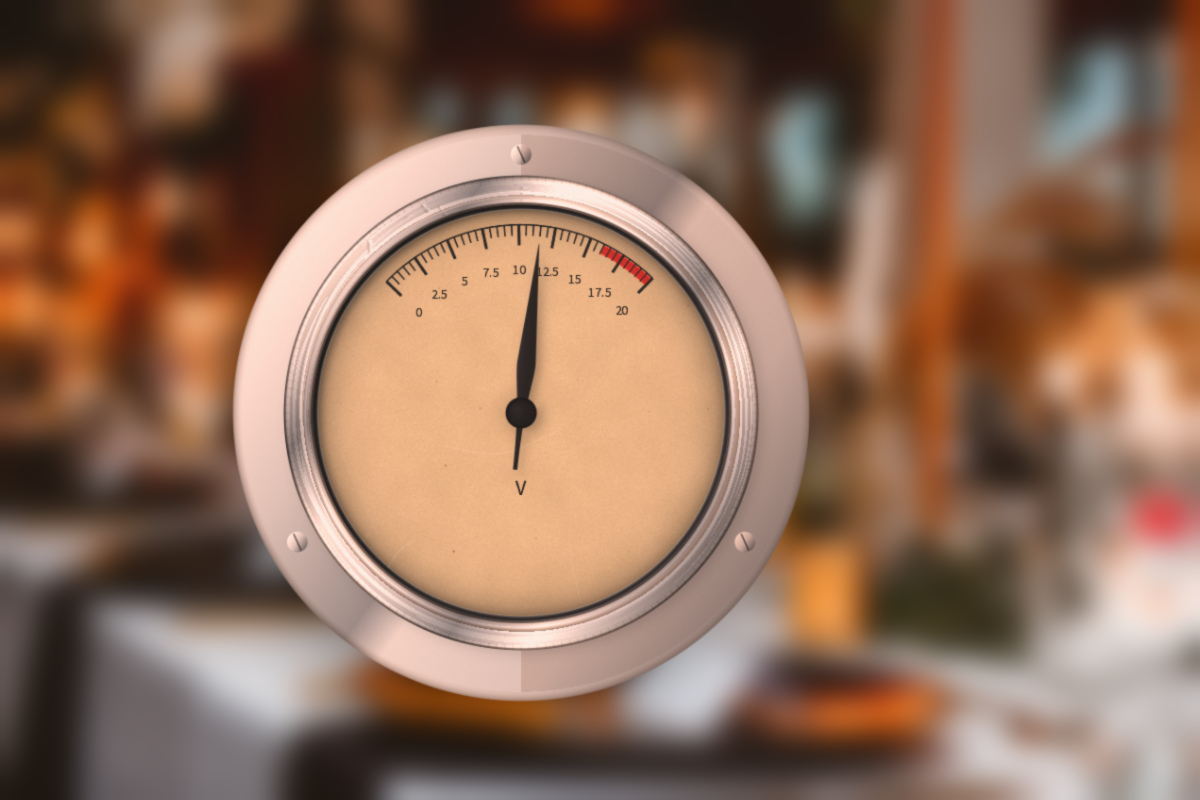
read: 11.5 V
